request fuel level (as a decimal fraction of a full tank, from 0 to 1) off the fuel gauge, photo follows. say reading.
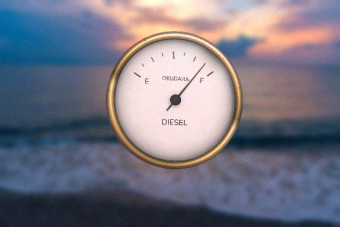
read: 0.875
